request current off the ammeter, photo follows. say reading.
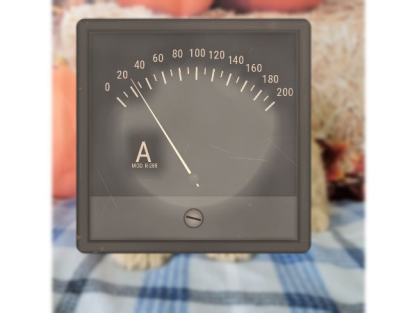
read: 25 A
